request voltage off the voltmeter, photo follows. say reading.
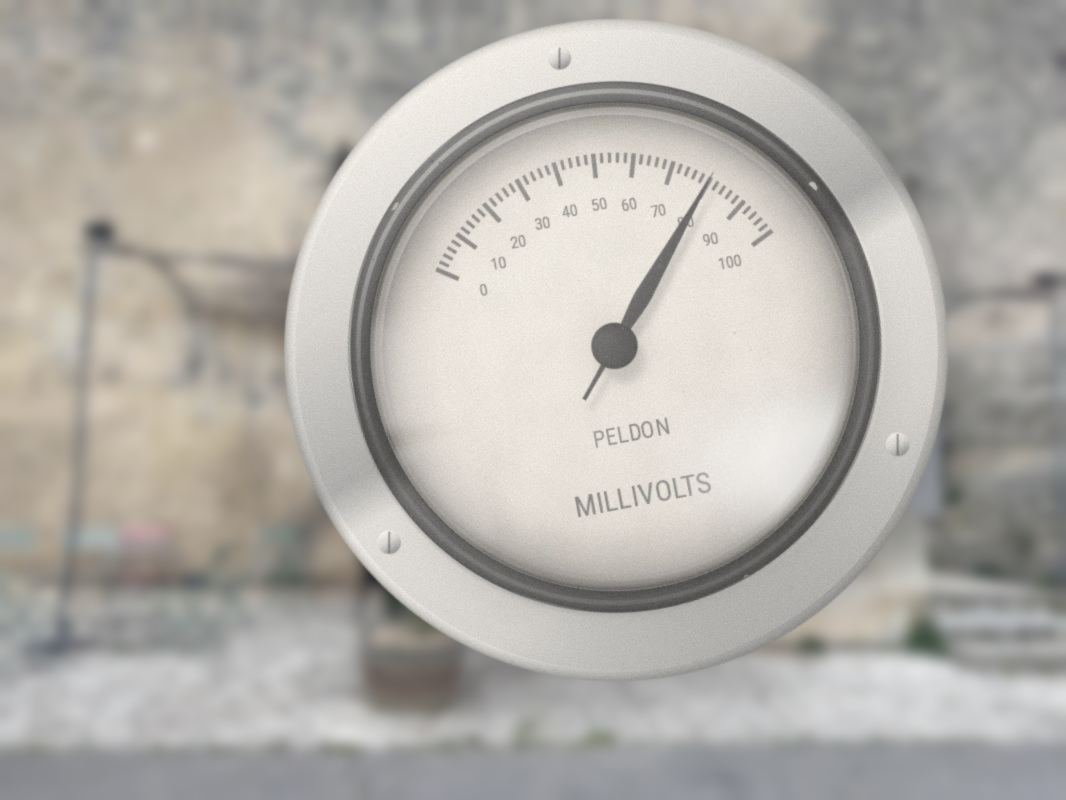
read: 80 mV
